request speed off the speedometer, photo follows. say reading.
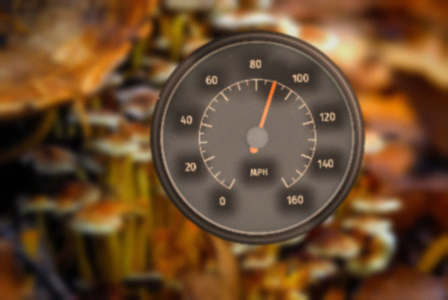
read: 90 mph
